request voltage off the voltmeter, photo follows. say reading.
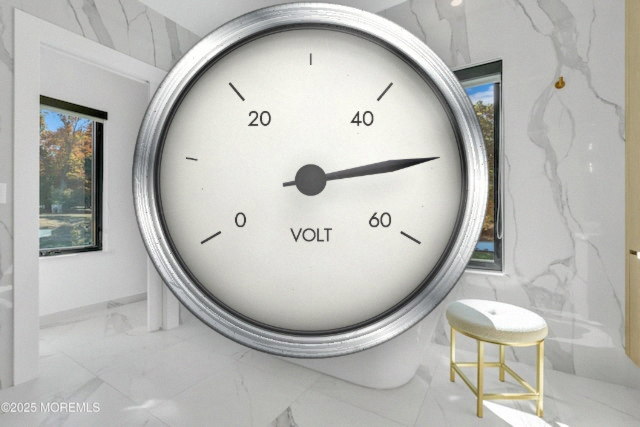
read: 50 V
